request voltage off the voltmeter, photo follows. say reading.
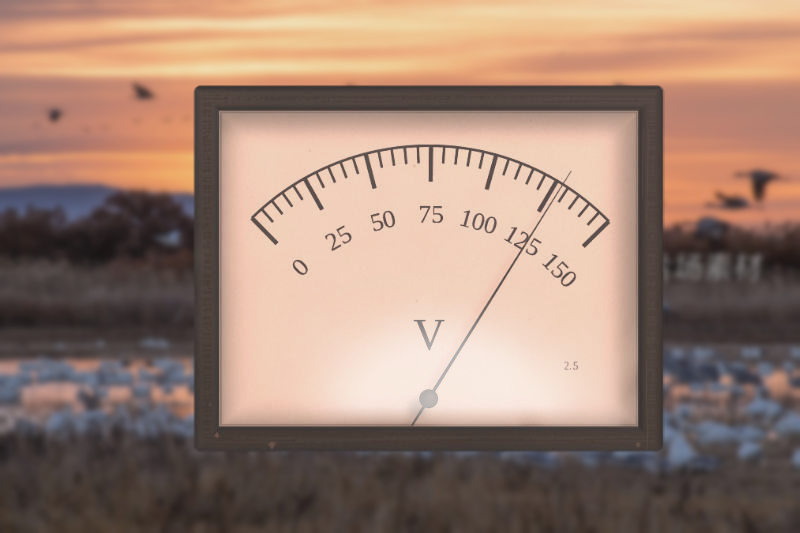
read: 127.5 V
